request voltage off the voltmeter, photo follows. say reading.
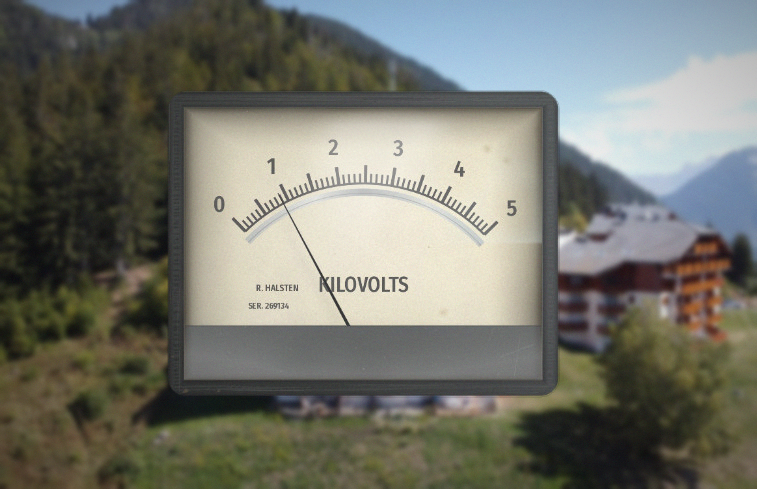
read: 0.9 kV
